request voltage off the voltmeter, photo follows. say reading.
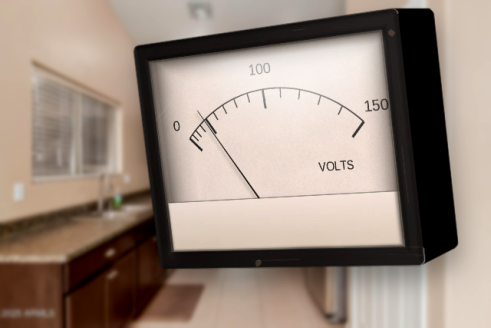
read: 50 V
